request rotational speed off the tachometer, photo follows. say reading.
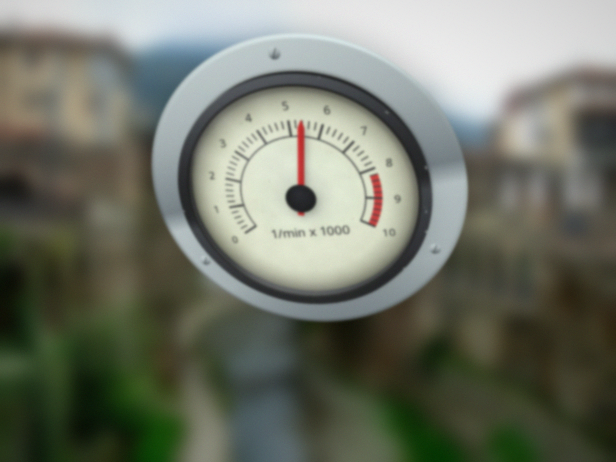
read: 5400 rpm
